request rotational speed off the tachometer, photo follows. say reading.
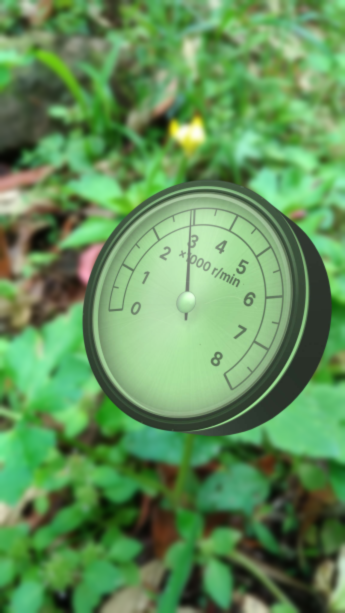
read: 3000 rpm
